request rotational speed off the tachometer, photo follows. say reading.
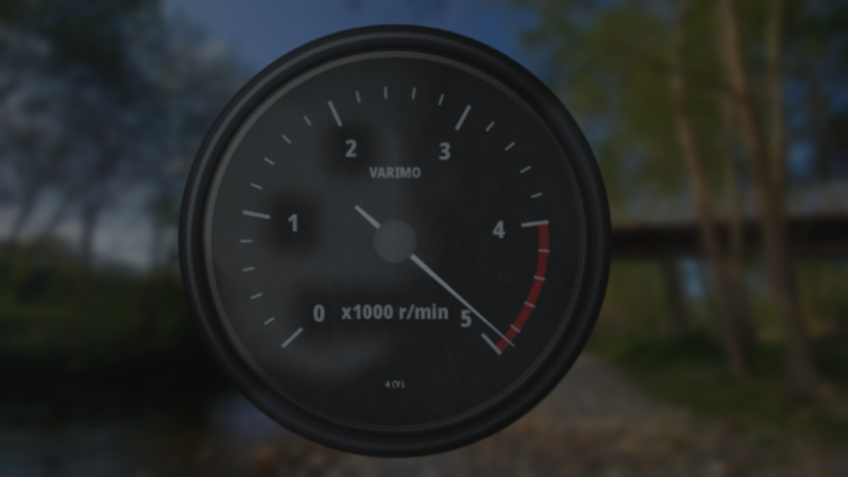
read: 4900 rpm
